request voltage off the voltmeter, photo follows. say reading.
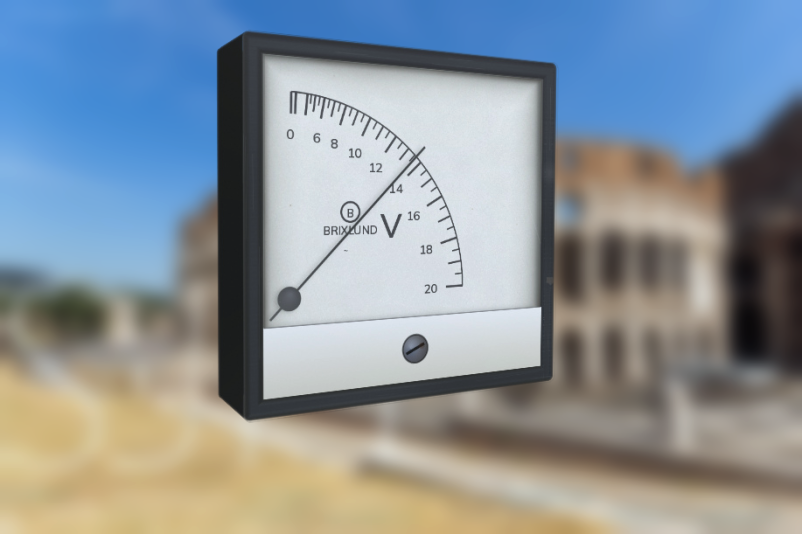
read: 13.5 V
